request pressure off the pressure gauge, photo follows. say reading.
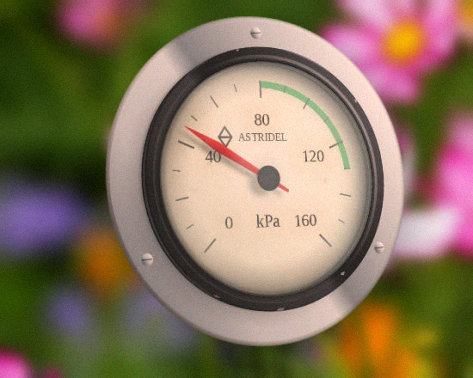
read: 45 kPa
